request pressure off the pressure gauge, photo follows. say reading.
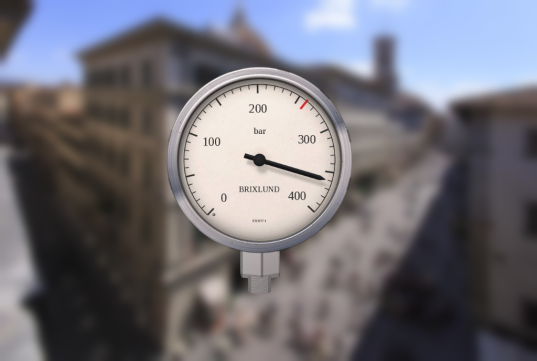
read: 360 bar
